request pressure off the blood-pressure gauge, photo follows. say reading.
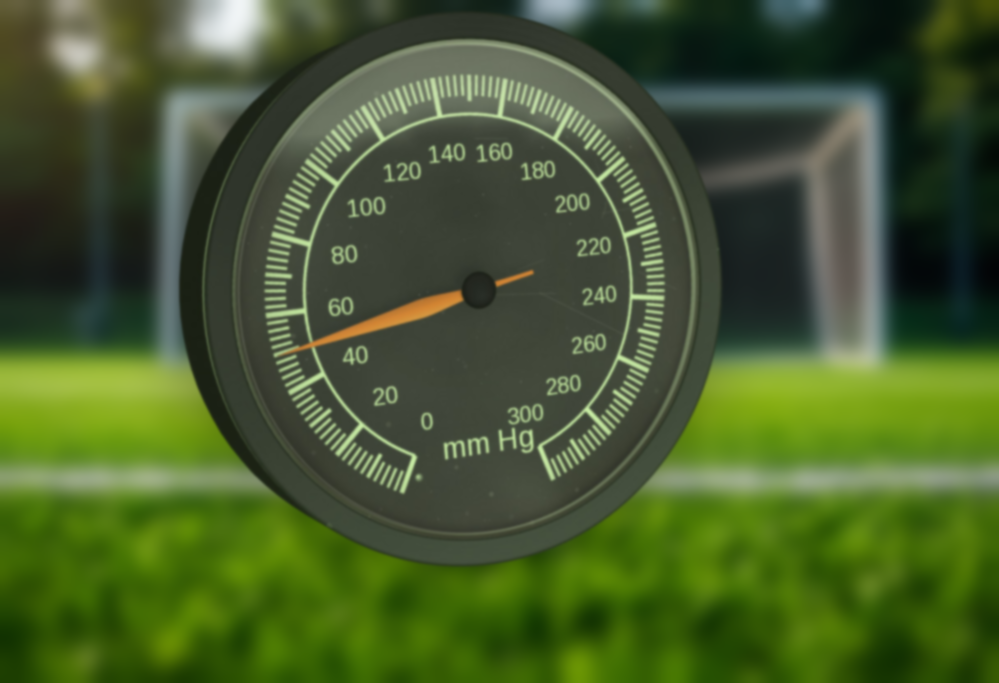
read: 50 mmHg
